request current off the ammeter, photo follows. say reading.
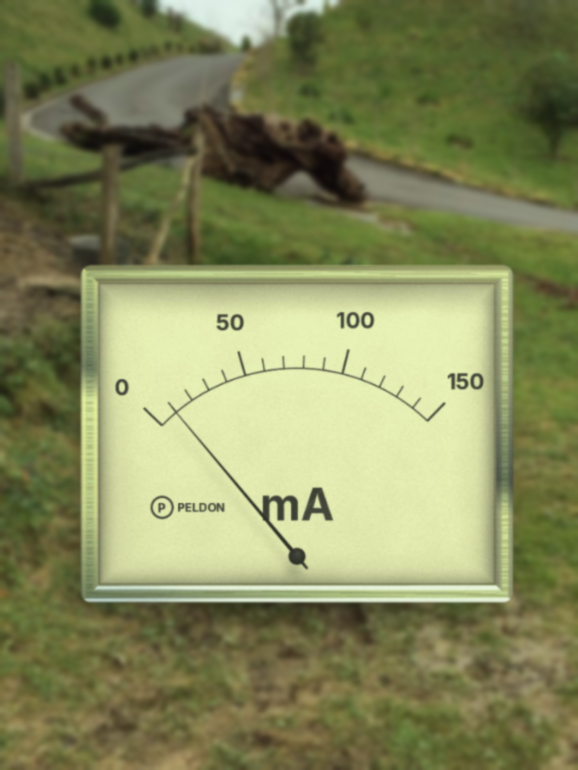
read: 10 mA
